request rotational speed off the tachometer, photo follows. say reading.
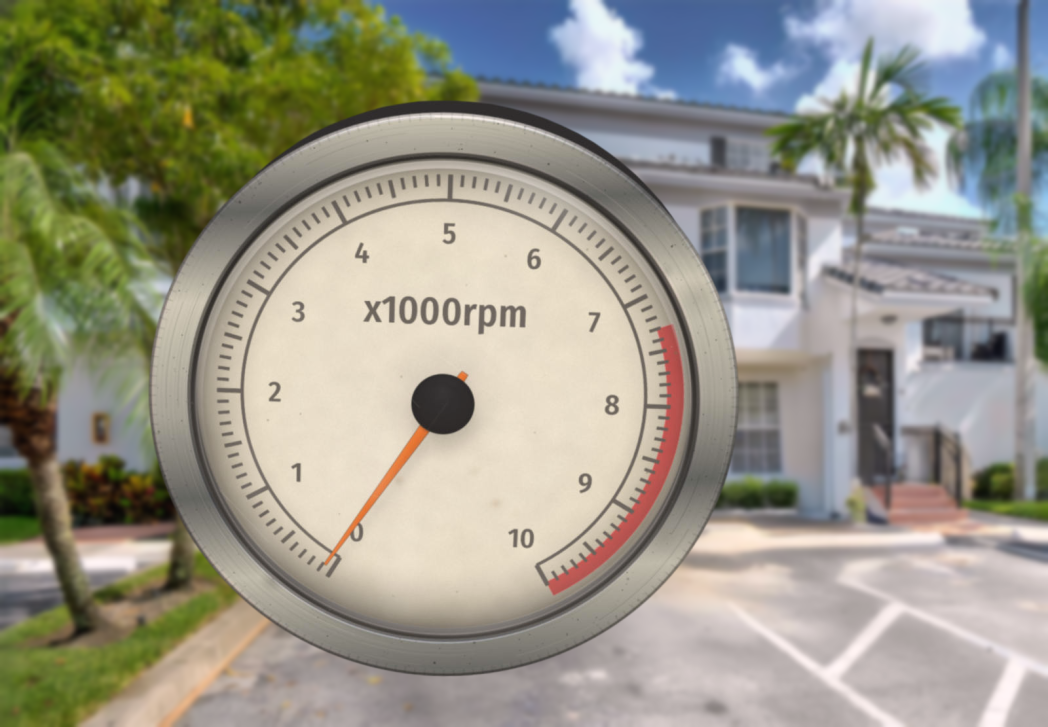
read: 100 rpm
